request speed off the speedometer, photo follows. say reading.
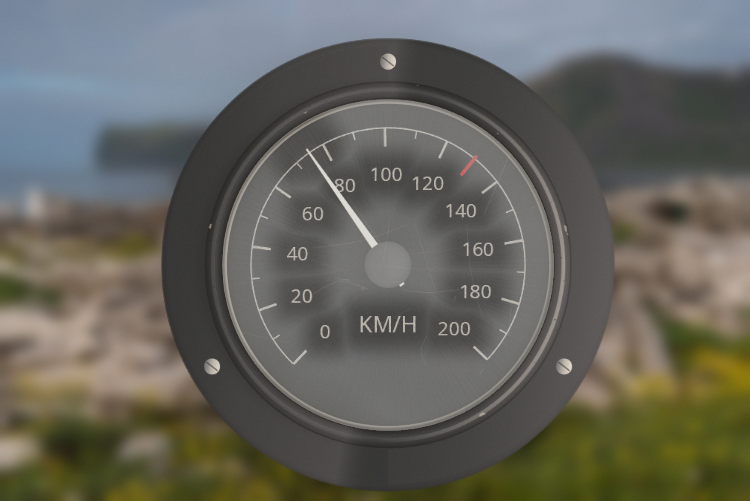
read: 75 km/h
